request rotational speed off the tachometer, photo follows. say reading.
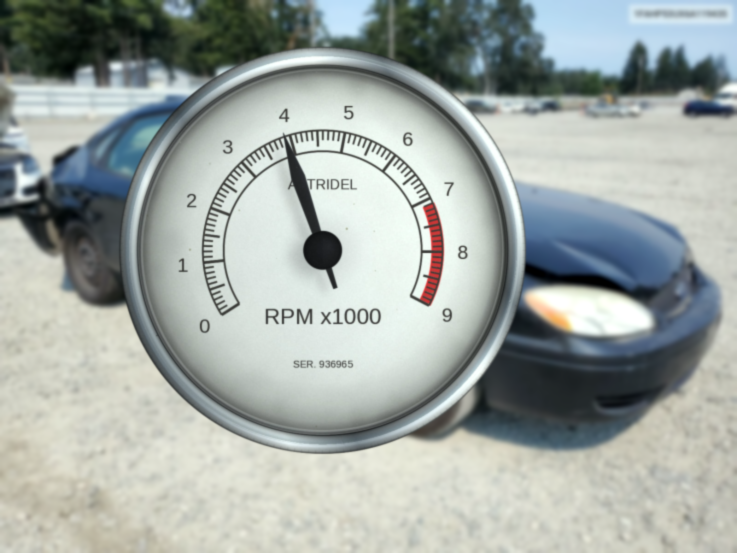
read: 3900 rpm
